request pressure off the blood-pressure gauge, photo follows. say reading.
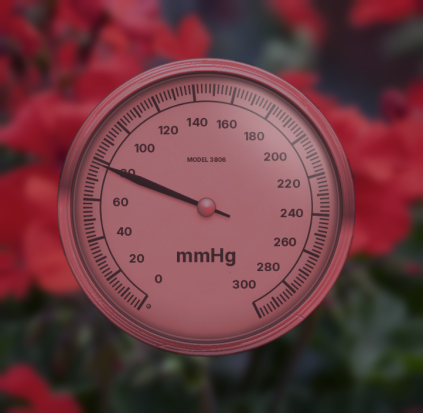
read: 78 mmHg
